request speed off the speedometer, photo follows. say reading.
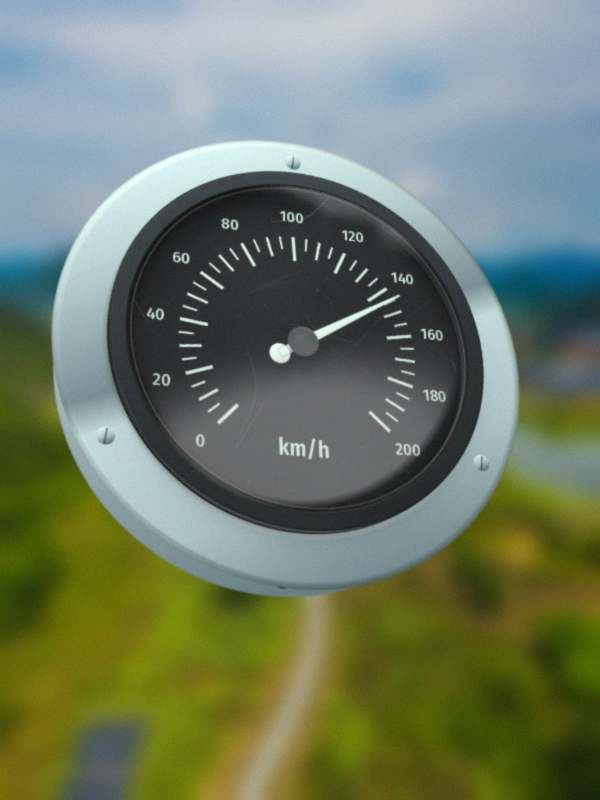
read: 145 km/h
